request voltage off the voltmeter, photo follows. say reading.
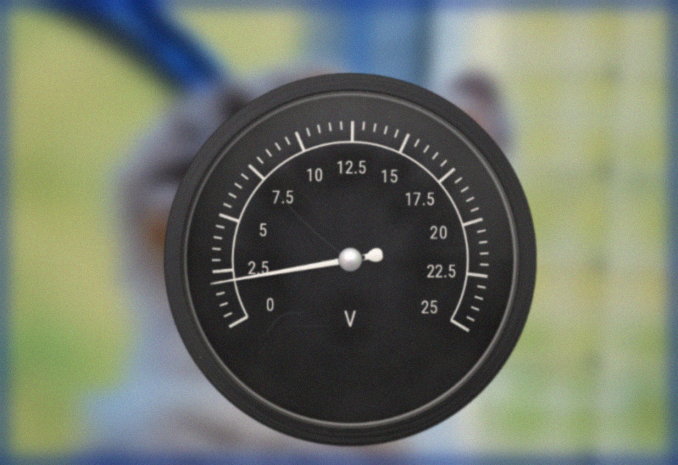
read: 2 V
